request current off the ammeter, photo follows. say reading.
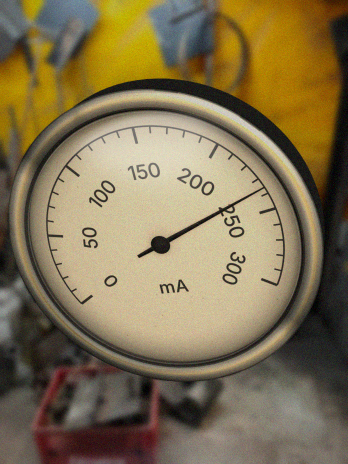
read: 235 mA
